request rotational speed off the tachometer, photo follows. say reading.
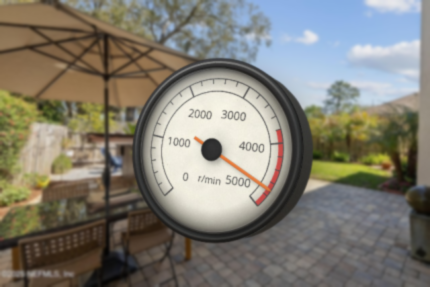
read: 4700 rpm
